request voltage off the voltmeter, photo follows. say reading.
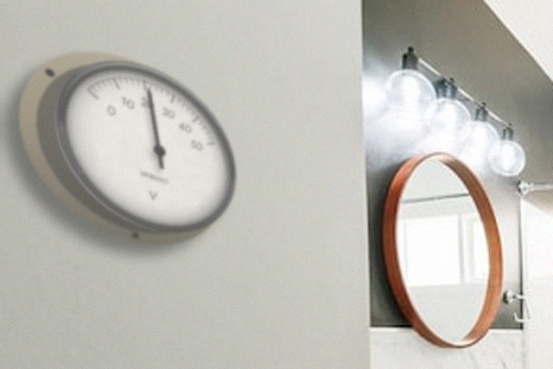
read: 20 V
